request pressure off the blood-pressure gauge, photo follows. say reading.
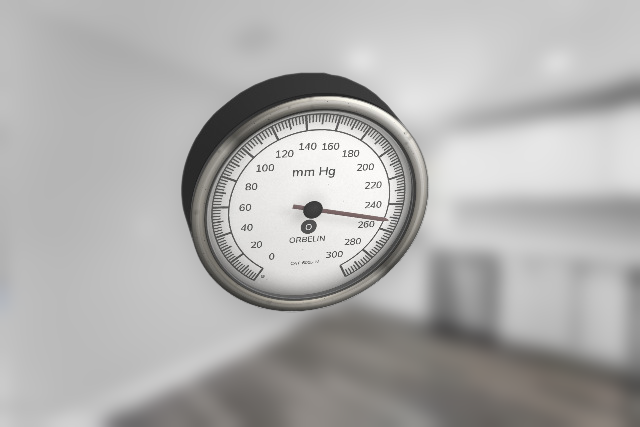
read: 250 mmHg
